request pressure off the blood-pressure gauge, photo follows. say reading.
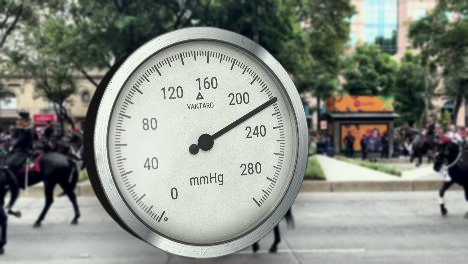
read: 220 mmHg
